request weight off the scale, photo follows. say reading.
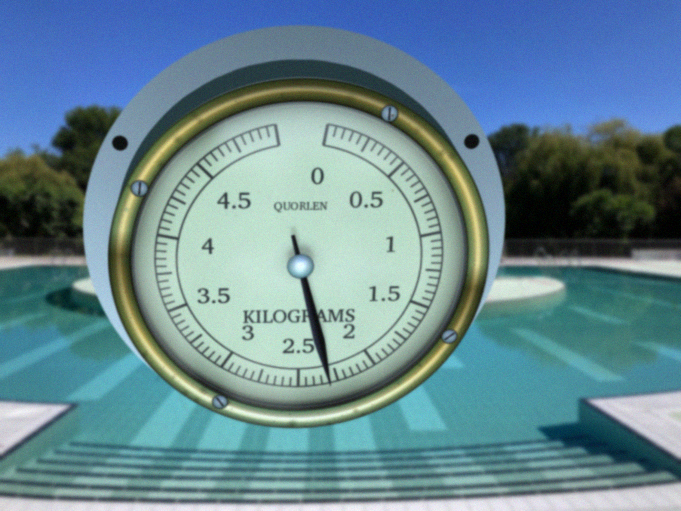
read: 2.3 kg
